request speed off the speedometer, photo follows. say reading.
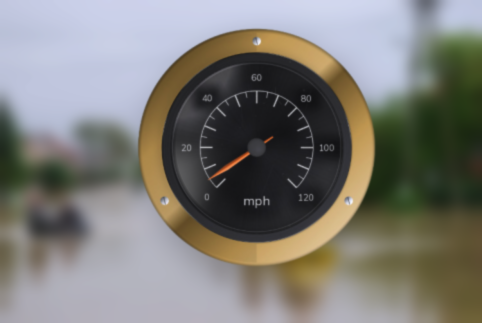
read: 5 mph
